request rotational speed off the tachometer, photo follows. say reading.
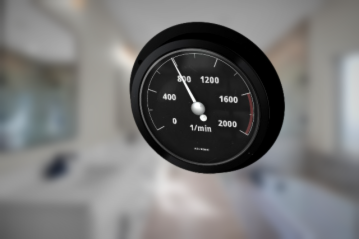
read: 800 rpm
